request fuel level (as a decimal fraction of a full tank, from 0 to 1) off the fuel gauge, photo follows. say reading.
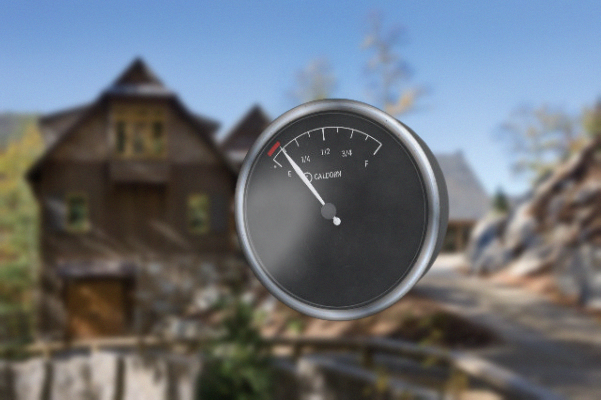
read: 0.125
